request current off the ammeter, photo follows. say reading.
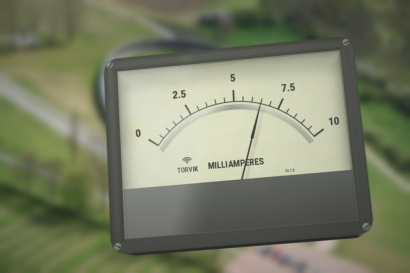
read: 6.5 mA
